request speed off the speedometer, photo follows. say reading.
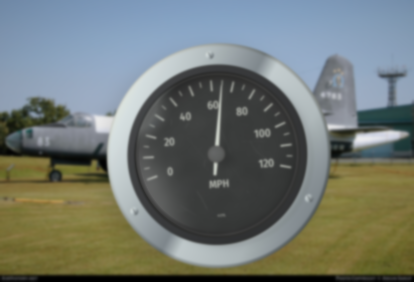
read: 65 mph
